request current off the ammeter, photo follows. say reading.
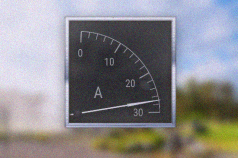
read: 27 A
